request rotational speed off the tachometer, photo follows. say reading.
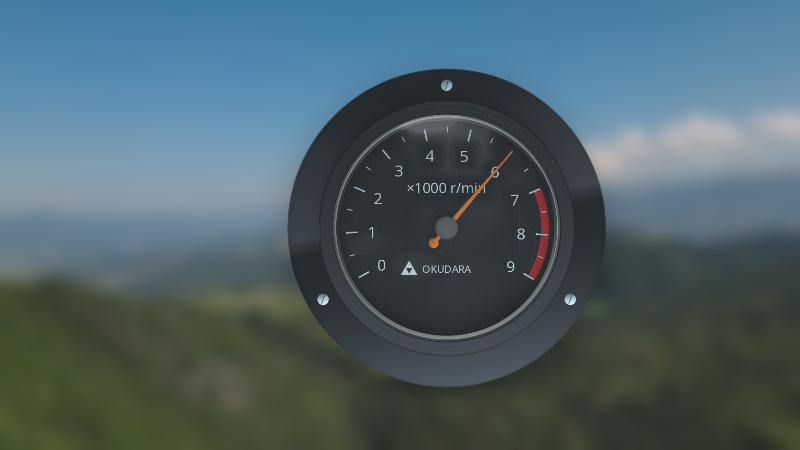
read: 6000 rpm
